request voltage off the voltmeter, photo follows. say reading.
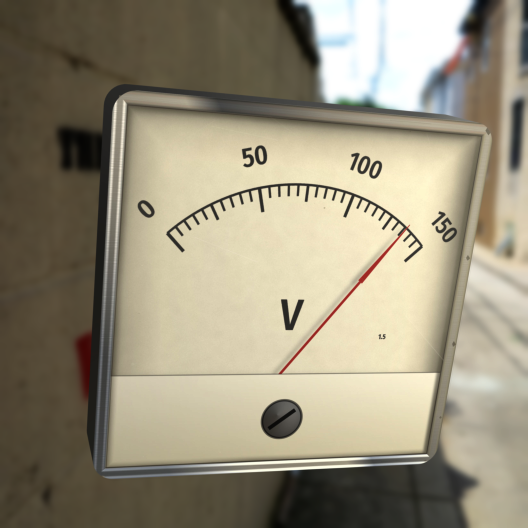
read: 135 V
